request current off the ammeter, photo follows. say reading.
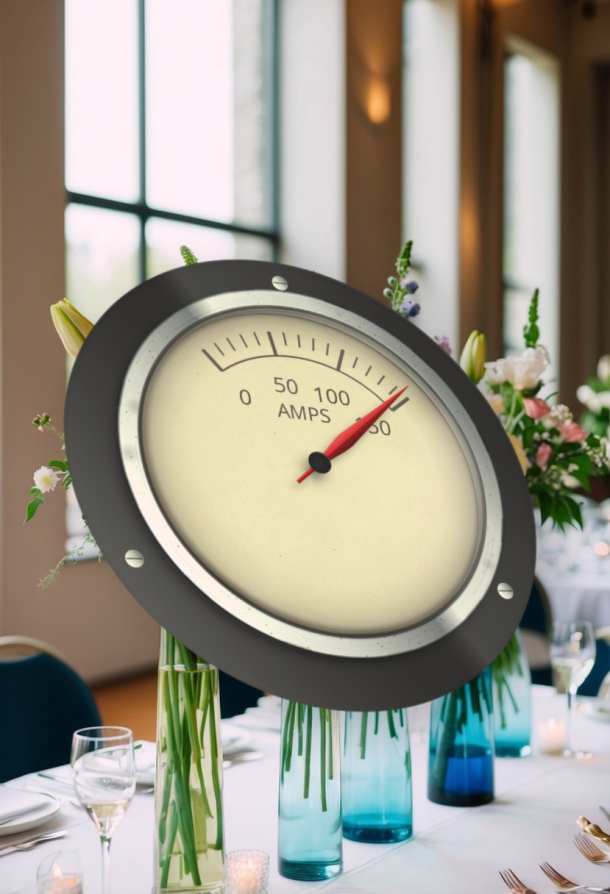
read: 145 A
